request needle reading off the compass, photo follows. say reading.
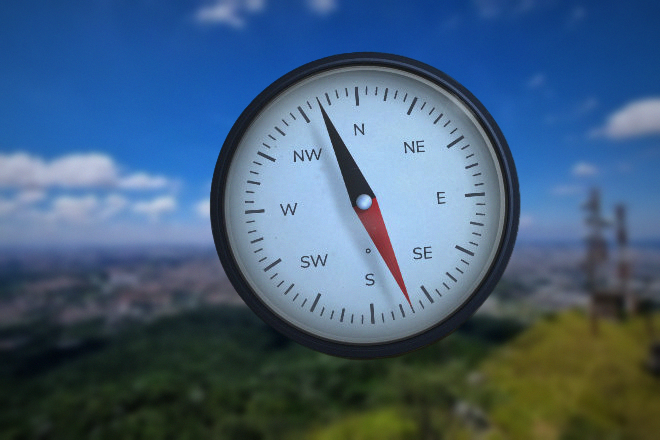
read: 160 °
